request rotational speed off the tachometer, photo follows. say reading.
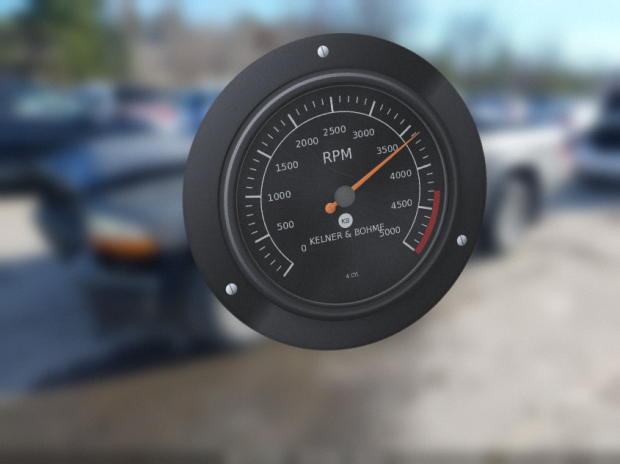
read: 3600 rpm
